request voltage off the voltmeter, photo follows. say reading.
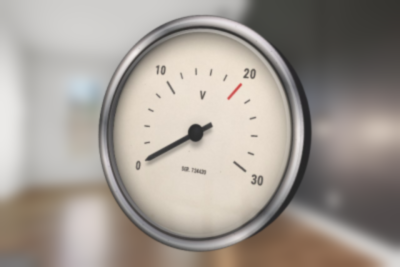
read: 0 V
